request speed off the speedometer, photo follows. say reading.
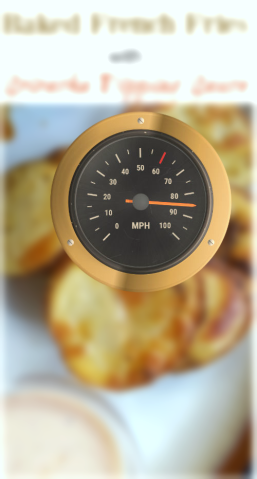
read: 85 mph
